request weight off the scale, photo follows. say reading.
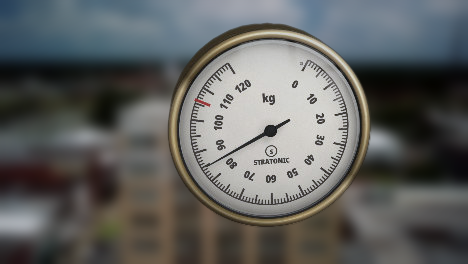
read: 85 kg
